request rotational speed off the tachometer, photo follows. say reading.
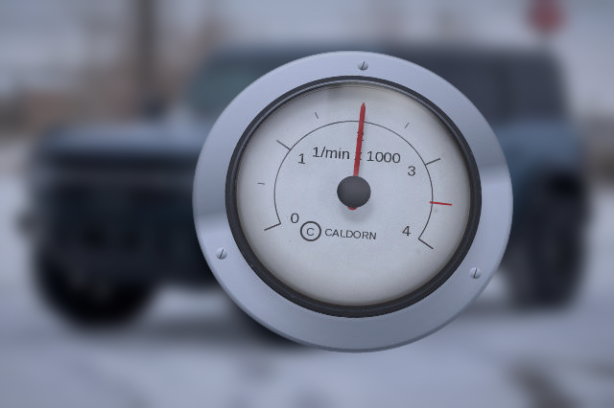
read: 2000 rpm
